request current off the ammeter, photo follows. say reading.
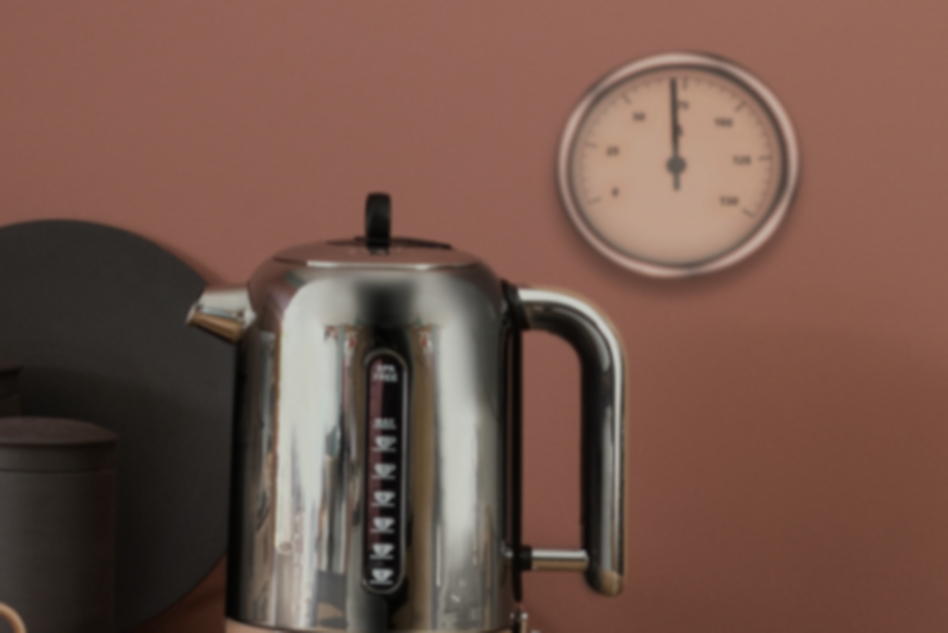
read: 70 A
